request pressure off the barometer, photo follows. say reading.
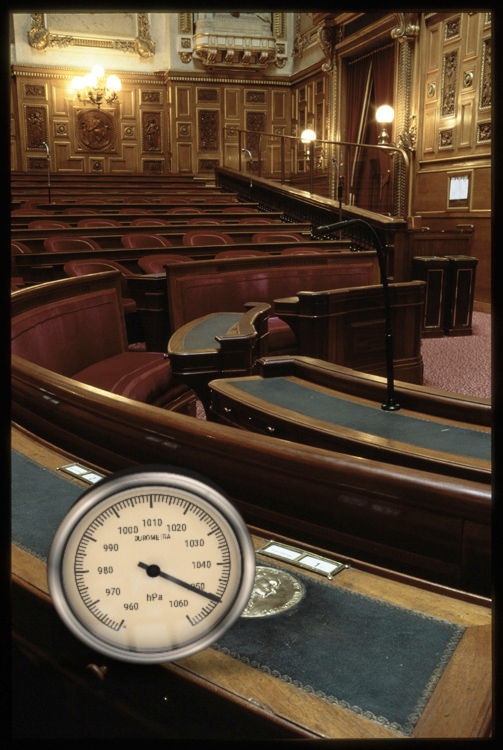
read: 1050 hPa
